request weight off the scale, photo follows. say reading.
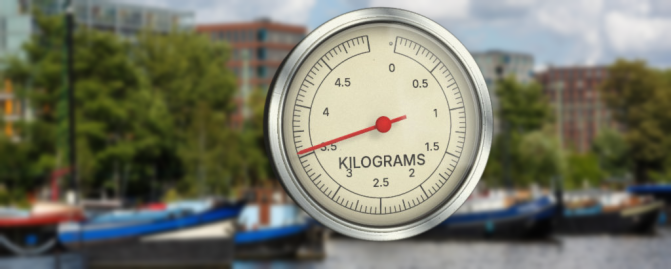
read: 3.55 kg
